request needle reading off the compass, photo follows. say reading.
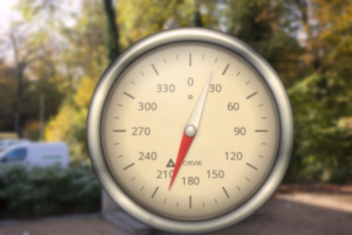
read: 200 °
